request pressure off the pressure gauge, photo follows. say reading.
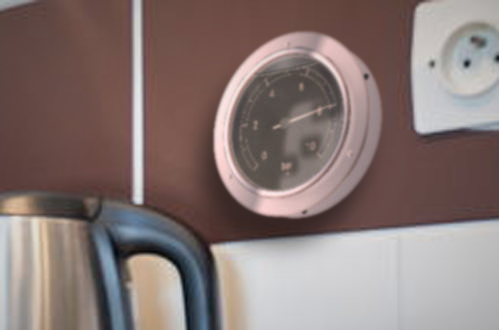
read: 8 bar
